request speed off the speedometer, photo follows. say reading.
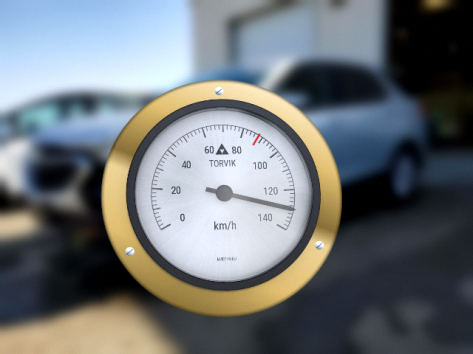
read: 130 km/h
